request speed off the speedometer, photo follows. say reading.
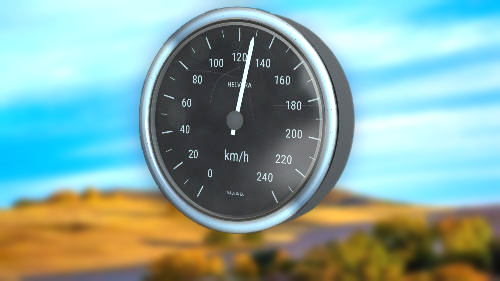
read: 130 km/h
